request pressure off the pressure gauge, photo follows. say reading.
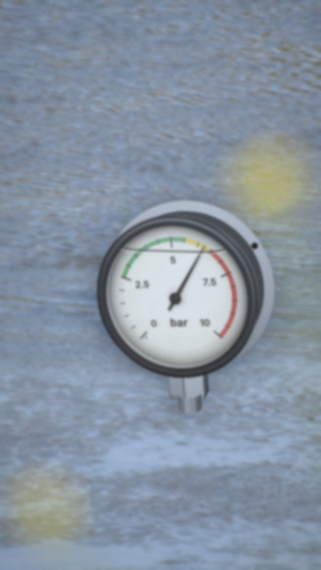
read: 6.25 bar
